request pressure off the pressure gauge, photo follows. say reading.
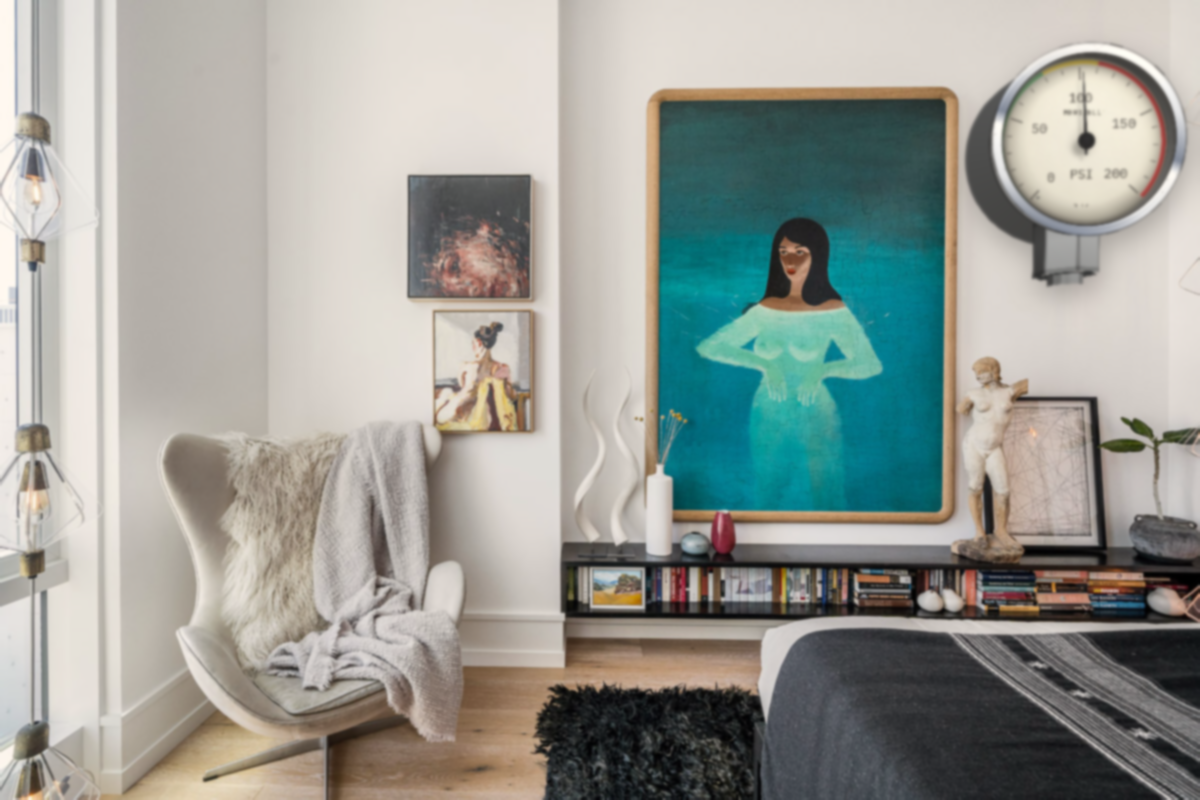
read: 100 psi
